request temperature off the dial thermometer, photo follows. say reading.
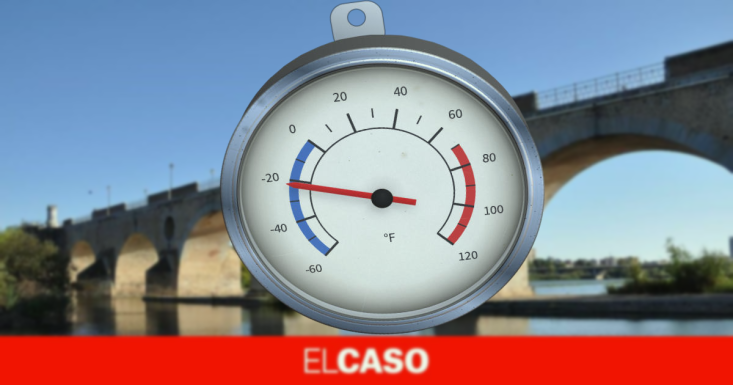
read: -20 °F
